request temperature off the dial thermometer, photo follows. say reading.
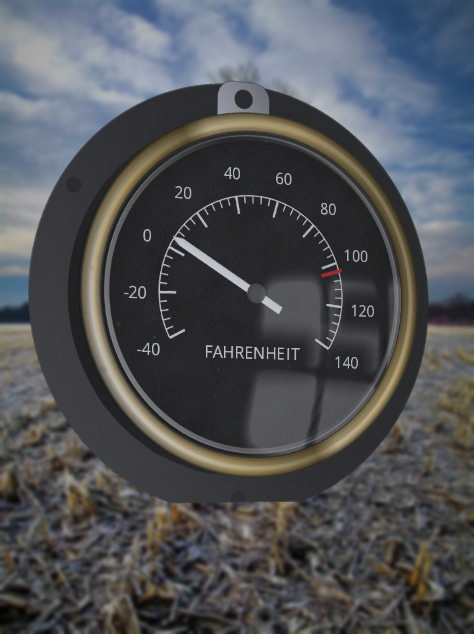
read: 4 °F
